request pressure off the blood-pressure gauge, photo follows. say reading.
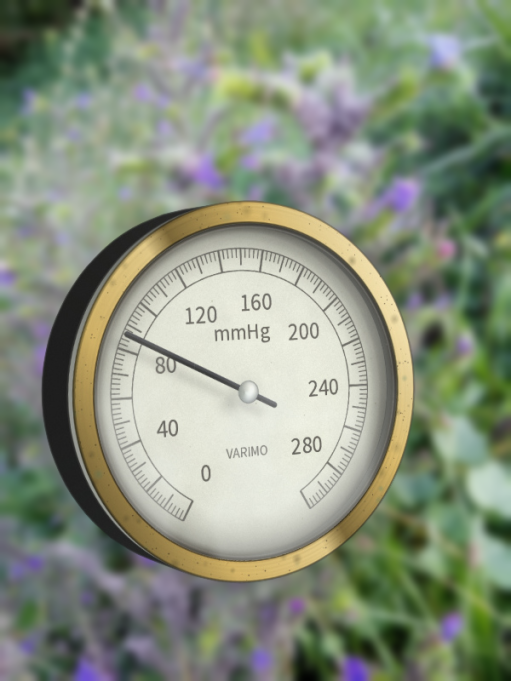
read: 86 mmHg
